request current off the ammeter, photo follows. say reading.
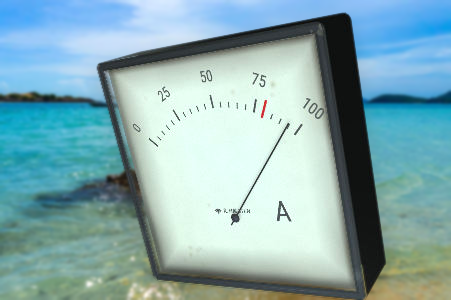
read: 95 A
